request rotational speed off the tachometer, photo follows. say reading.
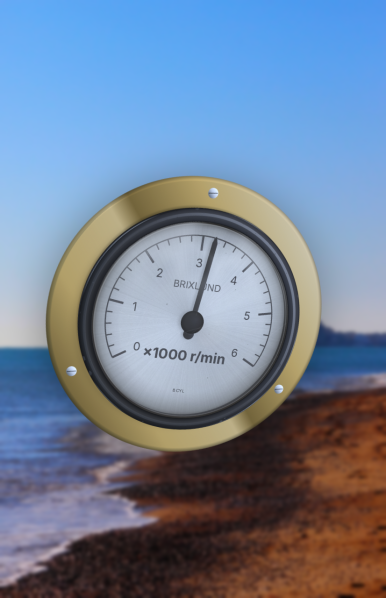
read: 3200 rpm
